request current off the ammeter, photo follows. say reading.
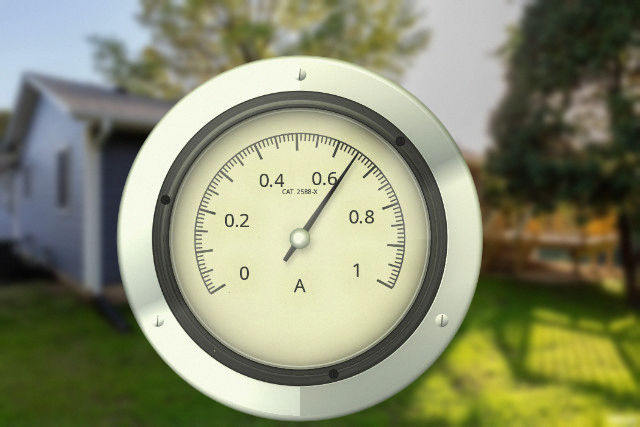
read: 0.65 A
